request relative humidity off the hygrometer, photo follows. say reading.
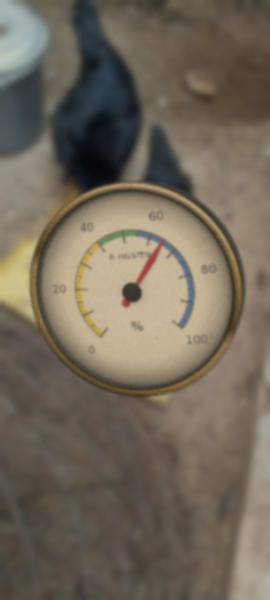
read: 65 %
